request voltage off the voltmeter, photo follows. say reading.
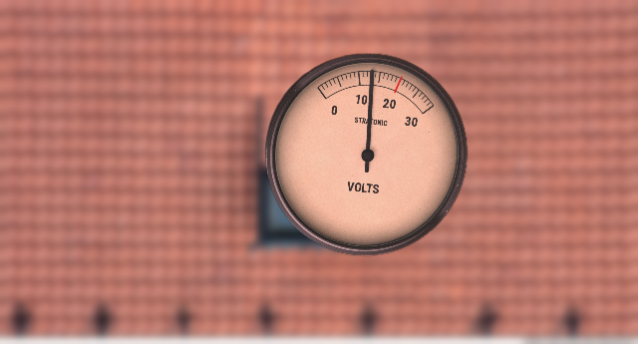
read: 13 V
